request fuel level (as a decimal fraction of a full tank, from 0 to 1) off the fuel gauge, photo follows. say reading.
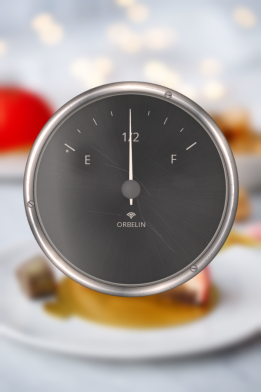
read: 0.5
